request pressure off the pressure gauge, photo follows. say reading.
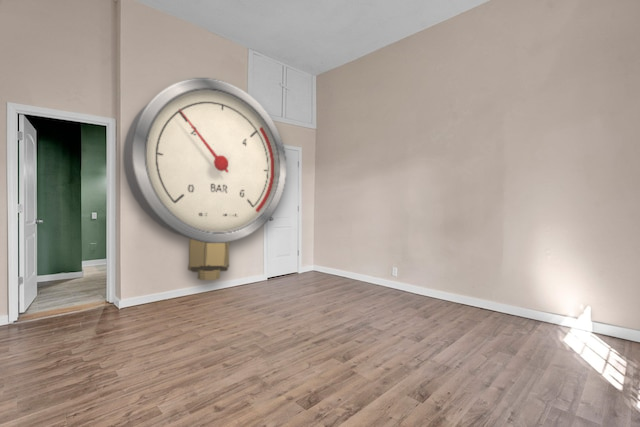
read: 2 bar
